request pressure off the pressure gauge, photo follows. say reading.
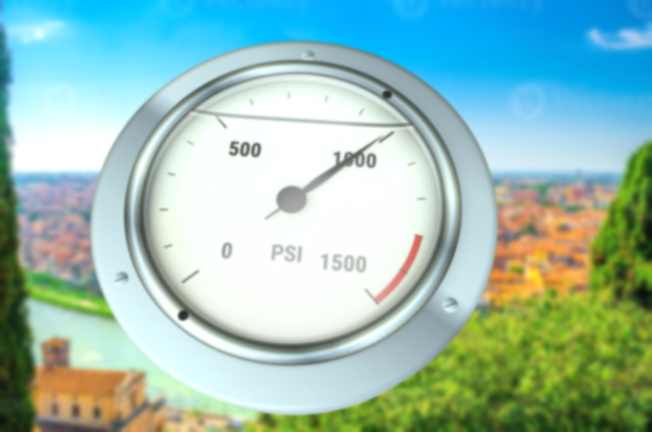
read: 1000 psi
